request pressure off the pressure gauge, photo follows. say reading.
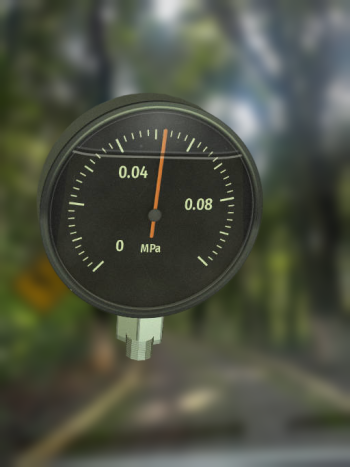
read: 0.052 MPa
